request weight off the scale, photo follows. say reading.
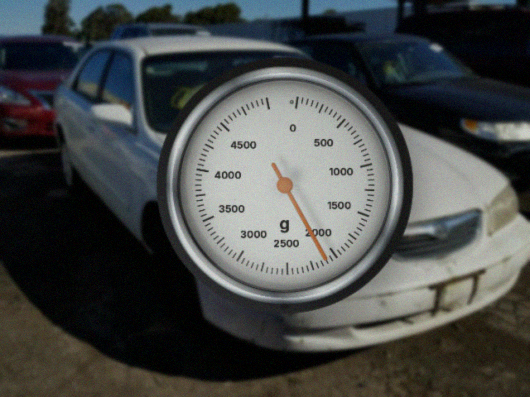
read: 2100 g
